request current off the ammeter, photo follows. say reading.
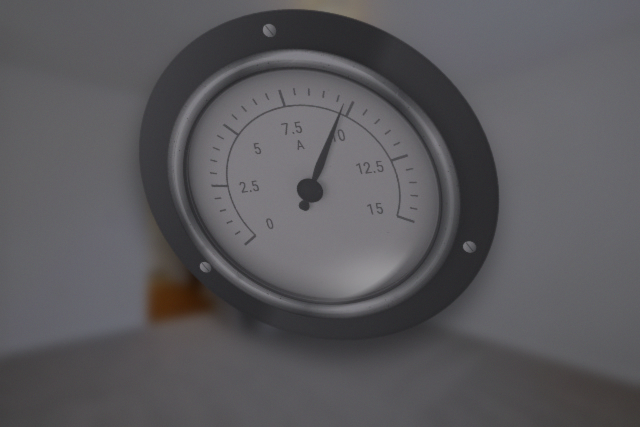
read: 9.75 A
